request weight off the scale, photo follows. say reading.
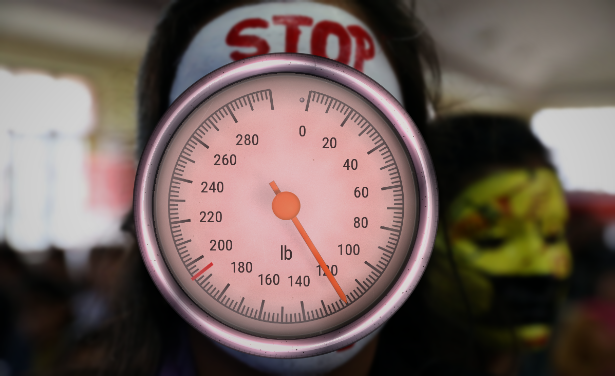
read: 120 lb
